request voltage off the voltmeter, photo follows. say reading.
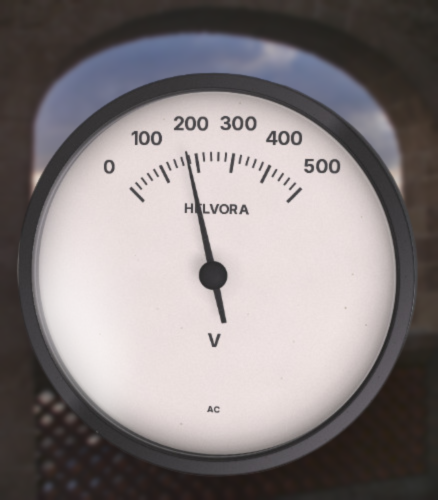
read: 180 V
